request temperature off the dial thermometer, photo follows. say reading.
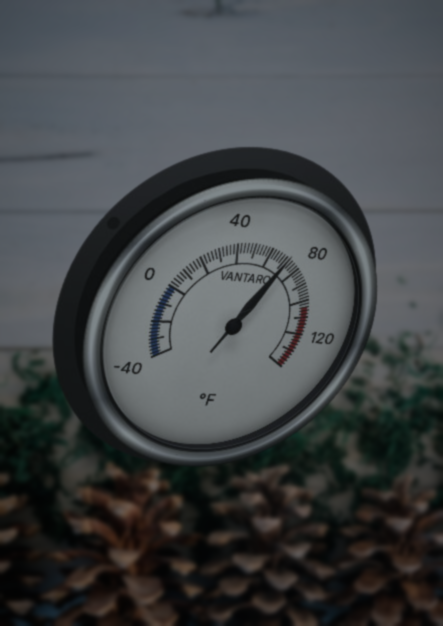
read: 70 °F
